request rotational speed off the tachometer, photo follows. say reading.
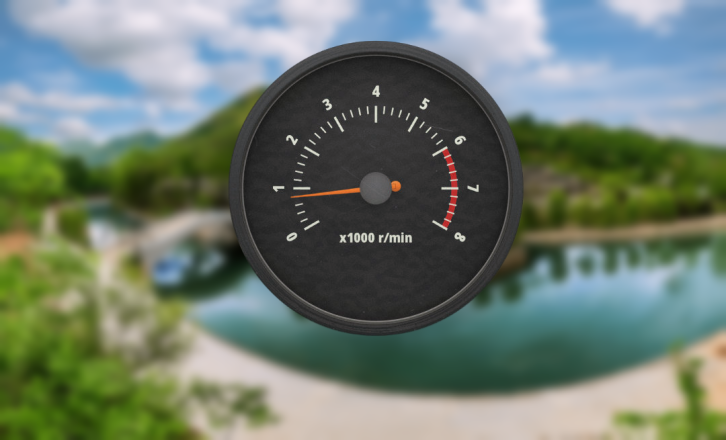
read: 800 rpm
